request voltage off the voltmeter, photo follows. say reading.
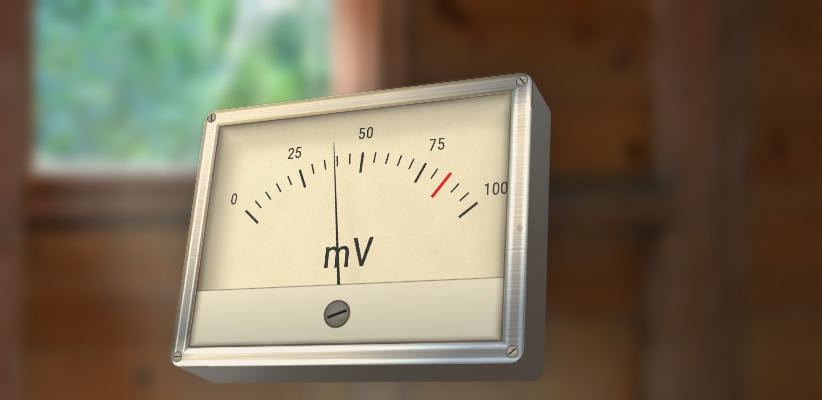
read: 40 mV
